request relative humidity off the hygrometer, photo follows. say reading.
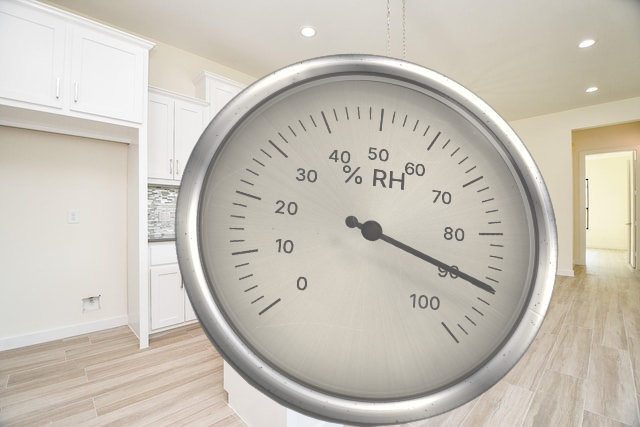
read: 90 %
